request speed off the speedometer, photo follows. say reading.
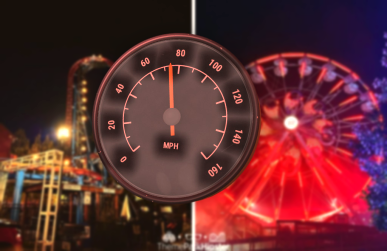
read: 75 mph
